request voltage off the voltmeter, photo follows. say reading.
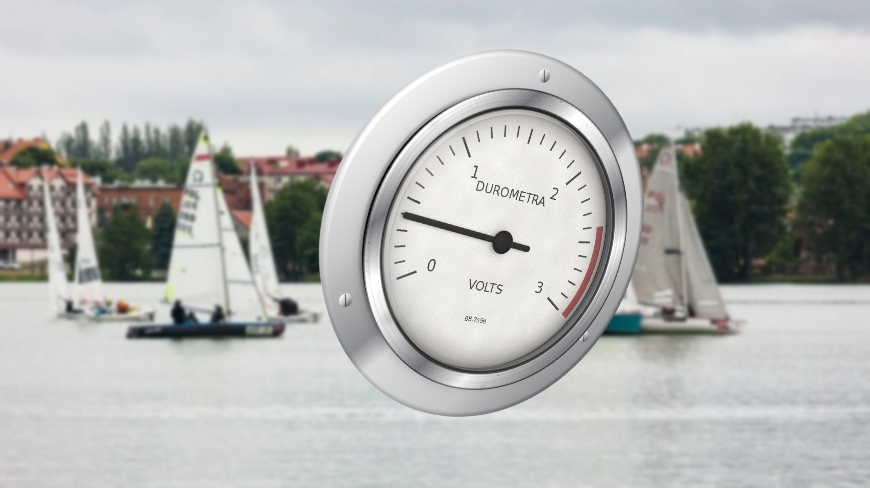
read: 0.4 V
